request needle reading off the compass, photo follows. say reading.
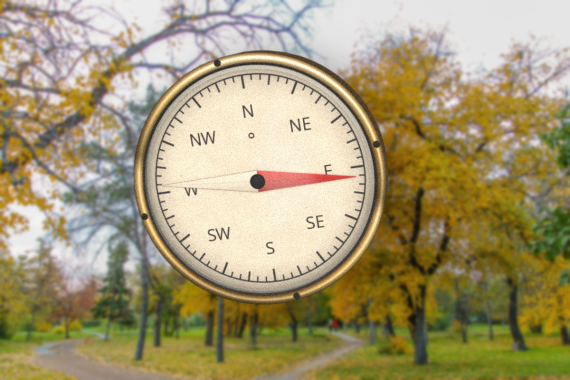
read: 95 °
